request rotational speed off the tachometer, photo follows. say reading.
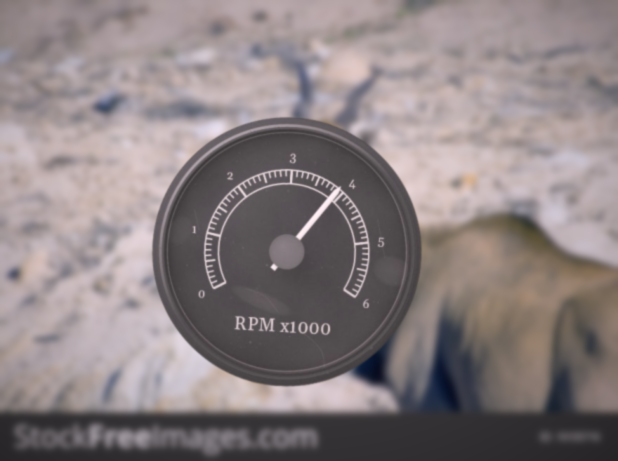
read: 3900 rpm
